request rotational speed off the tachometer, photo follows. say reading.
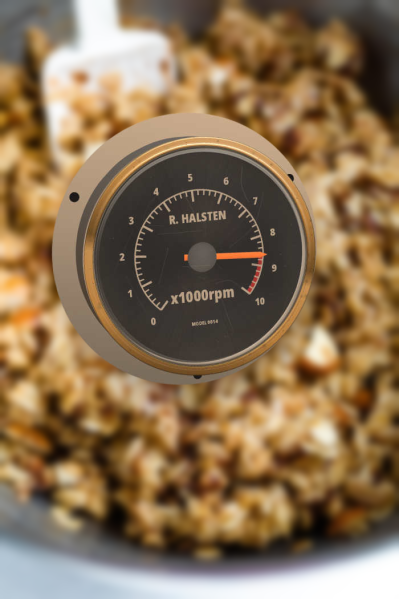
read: 8600 rpm
